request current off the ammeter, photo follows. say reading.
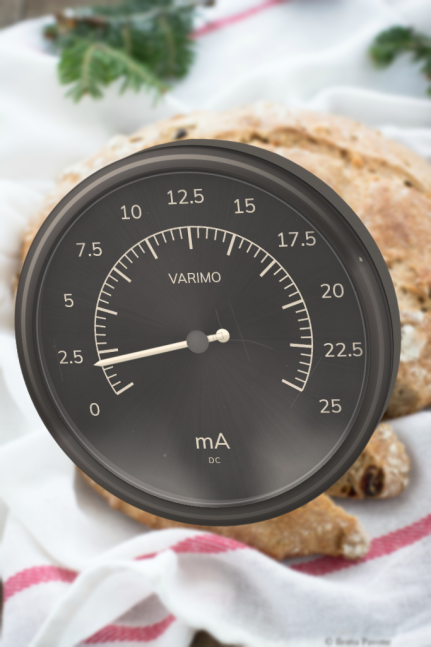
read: 2 mA
